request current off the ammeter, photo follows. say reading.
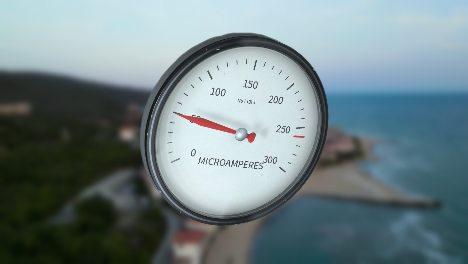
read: 50 µA
